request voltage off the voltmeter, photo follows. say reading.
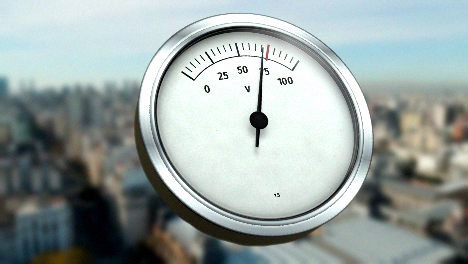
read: 70 V
